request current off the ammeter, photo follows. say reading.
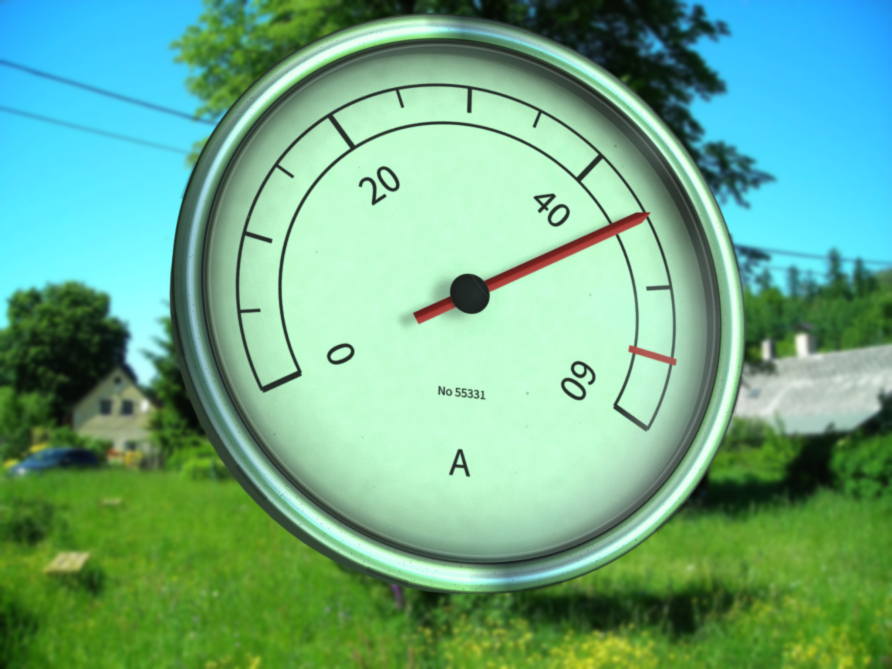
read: 45 A
